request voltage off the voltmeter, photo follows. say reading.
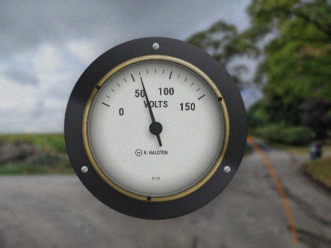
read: 60 V
